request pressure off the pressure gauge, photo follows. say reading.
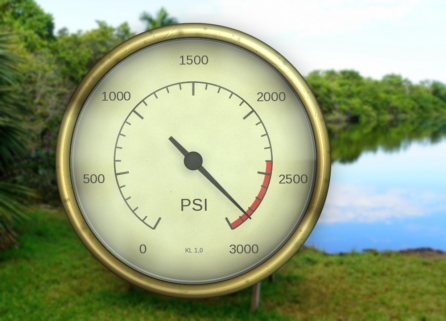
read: 2850 psi
